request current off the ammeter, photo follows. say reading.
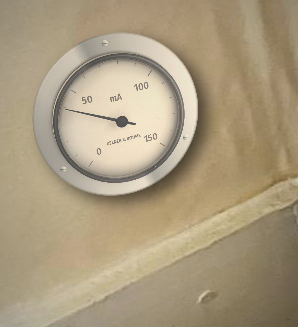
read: 40 mA
